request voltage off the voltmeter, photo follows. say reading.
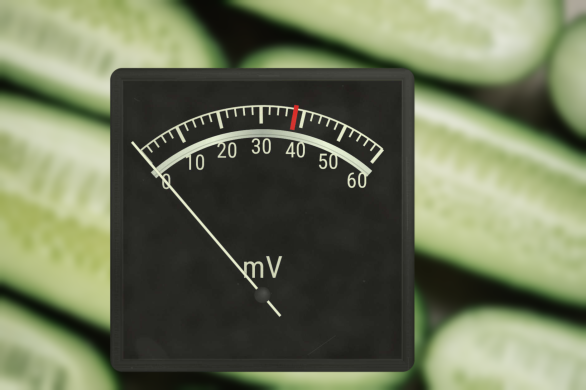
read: 0 mV
